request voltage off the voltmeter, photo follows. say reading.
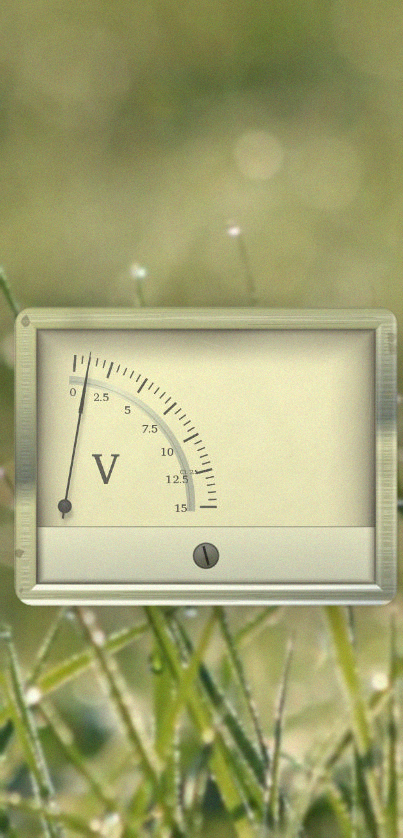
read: 1 V
